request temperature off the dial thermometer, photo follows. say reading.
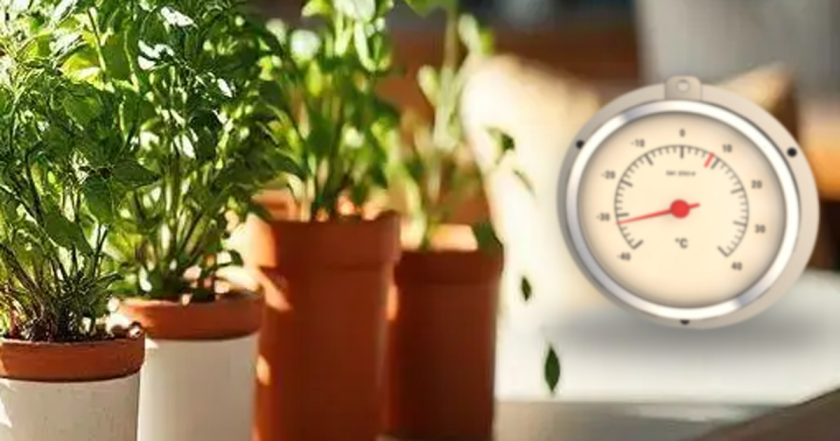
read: -32 °C
